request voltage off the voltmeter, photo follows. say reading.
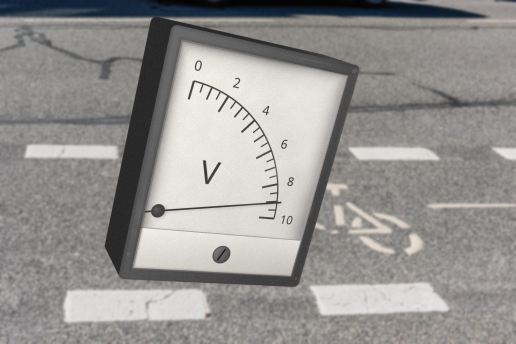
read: 9 V
